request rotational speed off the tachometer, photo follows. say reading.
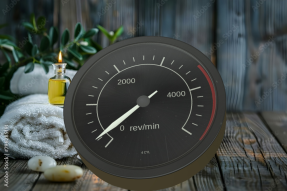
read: 200 rpm
